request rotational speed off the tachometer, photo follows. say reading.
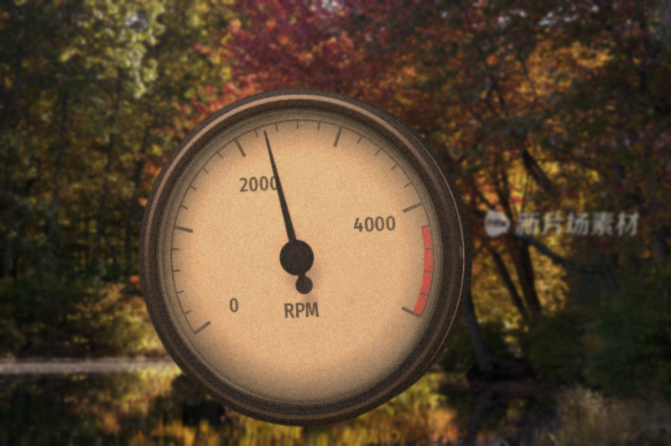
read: 2300 rpm
